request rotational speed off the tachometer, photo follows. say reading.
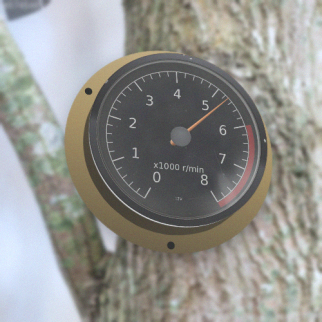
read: 5300 rpm
